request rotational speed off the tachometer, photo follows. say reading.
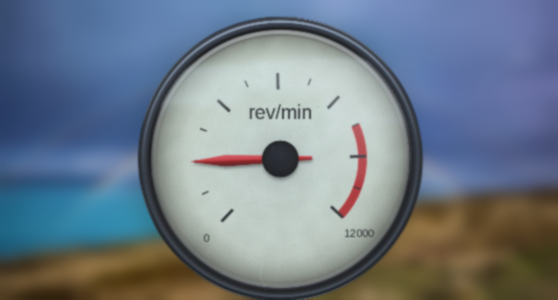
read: 2000 rpm
